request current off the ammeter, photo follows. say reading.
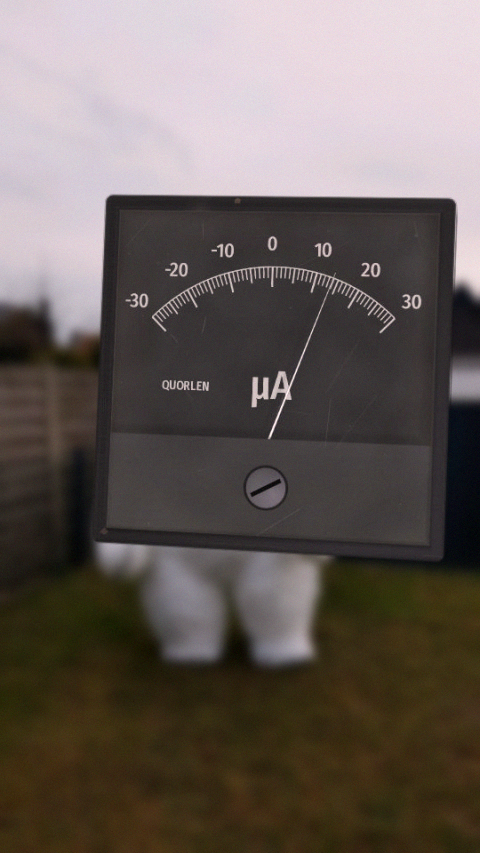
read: 14 µA
